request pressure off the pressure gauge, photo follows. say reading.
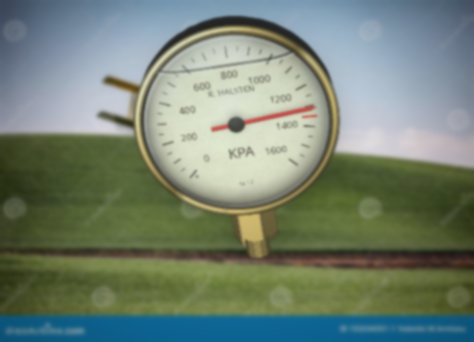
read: 1300 kPa
